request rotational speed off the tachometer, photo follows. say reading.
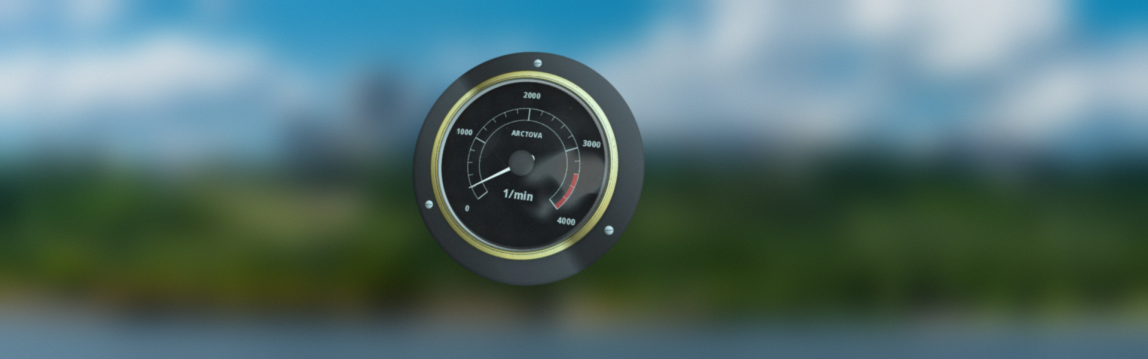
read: 200 rpm
